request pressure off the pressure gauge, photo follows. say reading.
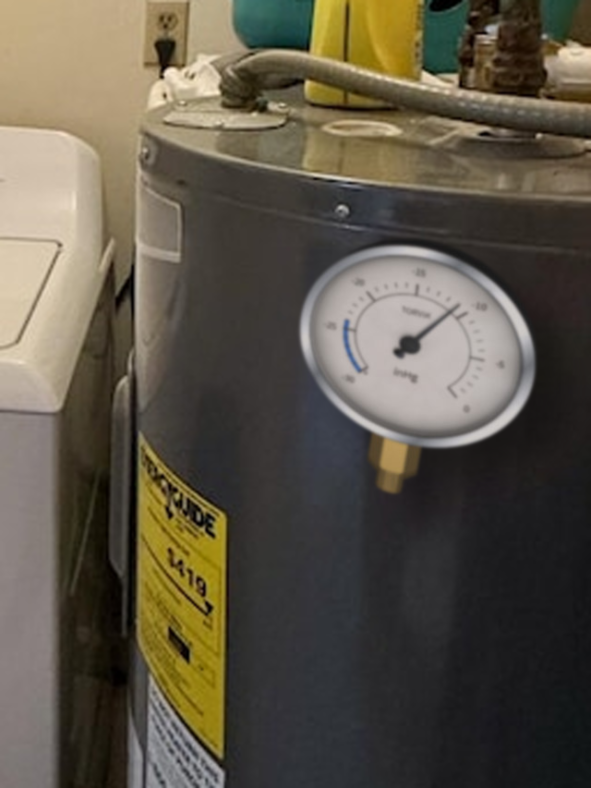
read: -11 inHg
